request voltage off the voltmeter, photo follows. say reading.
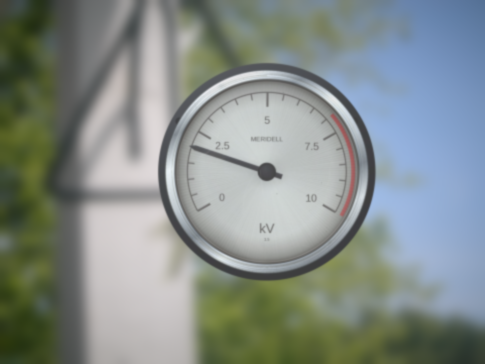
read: 2 kV
